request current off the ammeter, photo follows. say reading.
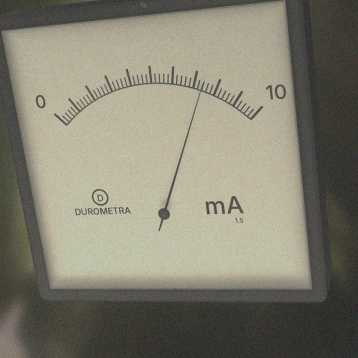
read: 7.4 mA
